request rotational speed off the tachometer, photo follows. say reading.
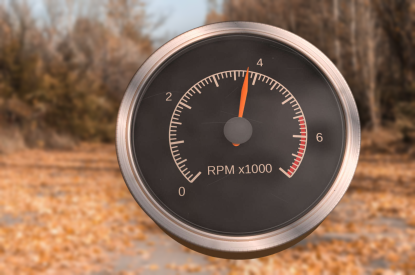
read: 3800 rpm
